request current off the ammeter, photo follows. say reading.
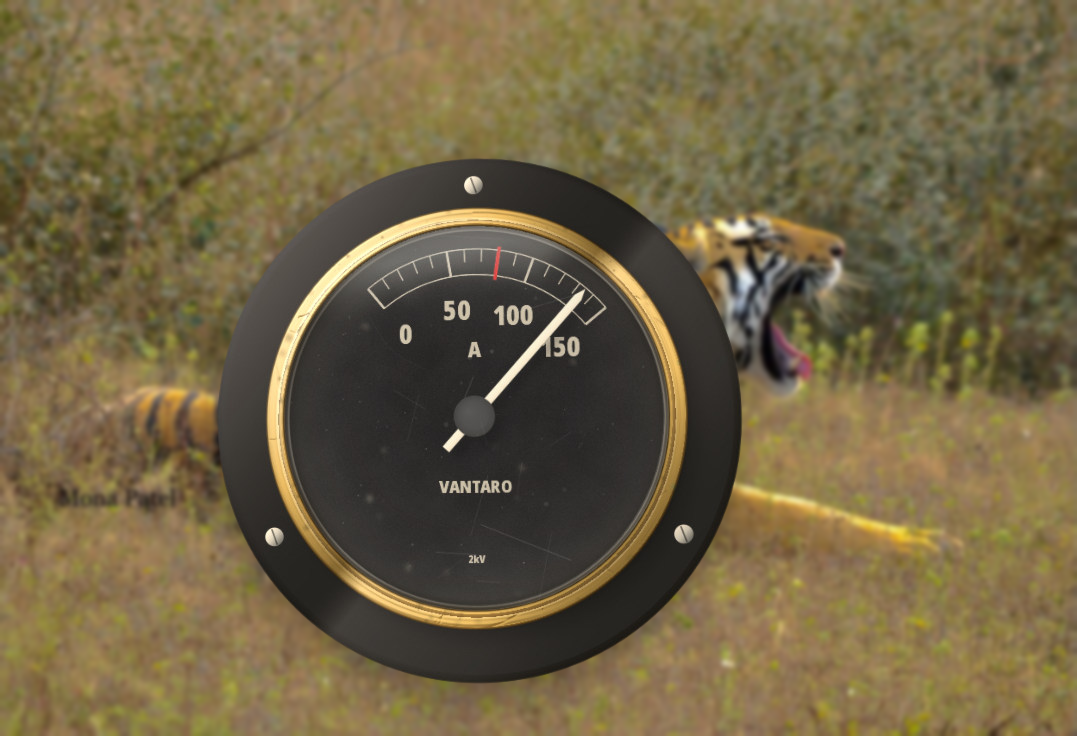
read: 135 A
